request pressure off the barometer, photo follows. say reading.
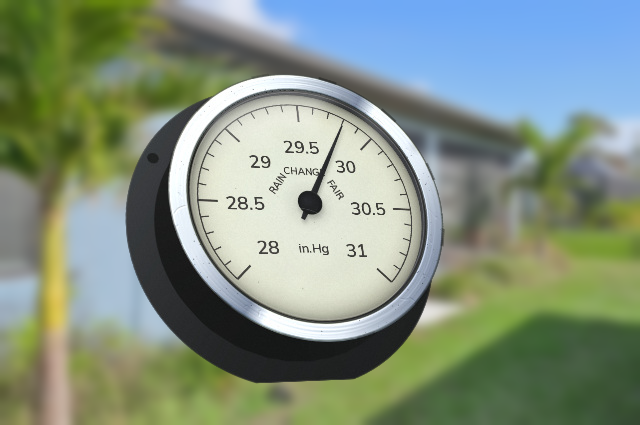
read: 29.8 inHg
